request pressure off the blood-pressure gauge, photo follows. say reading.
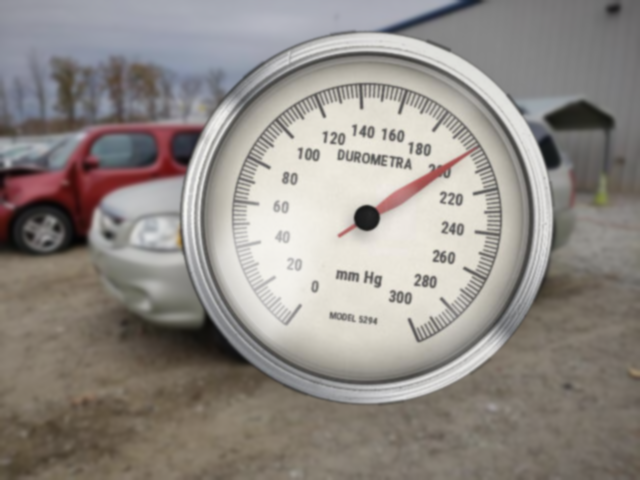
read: 200 mmHg
